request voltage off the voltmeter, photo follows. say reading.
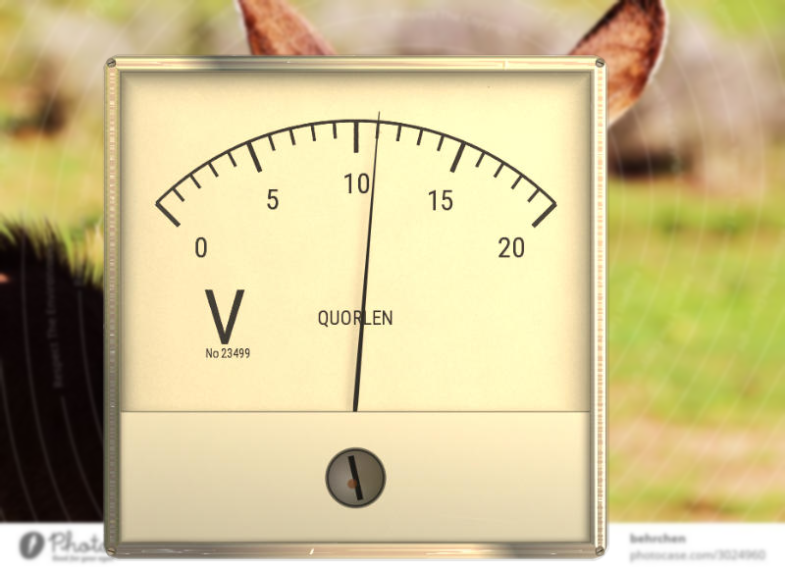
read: 11 V
